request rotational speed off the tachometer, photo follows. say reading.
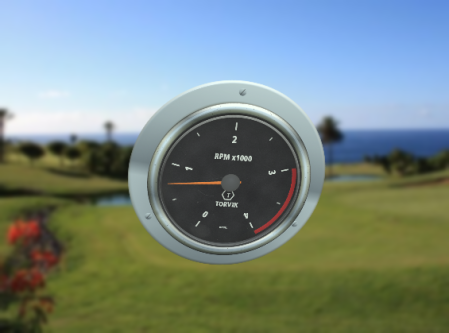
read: 750 rpm
